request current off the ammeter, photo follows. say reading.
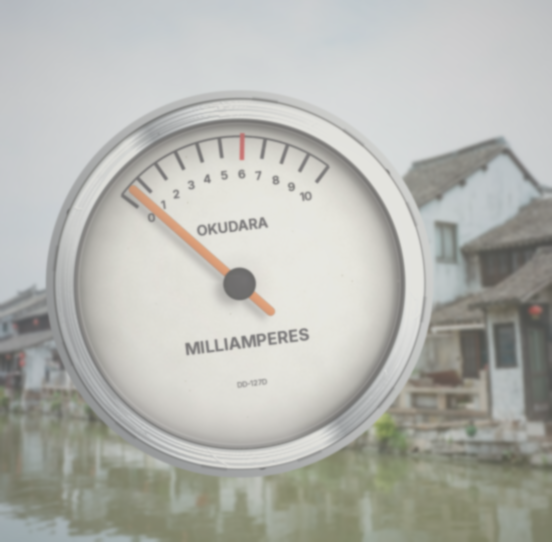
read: 0.5 mA
